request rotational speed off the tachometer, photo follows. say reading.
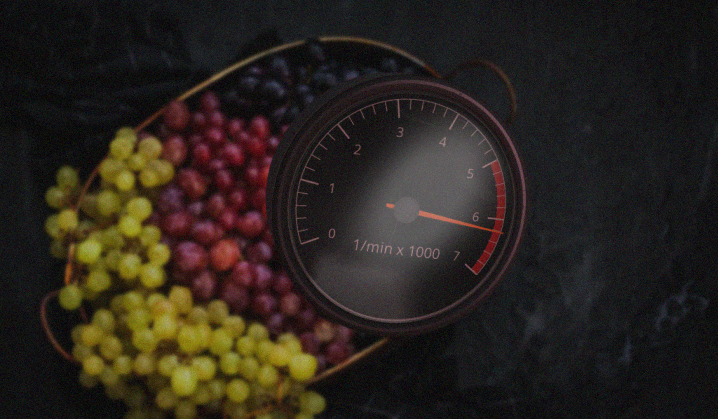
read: 6200 rpm
